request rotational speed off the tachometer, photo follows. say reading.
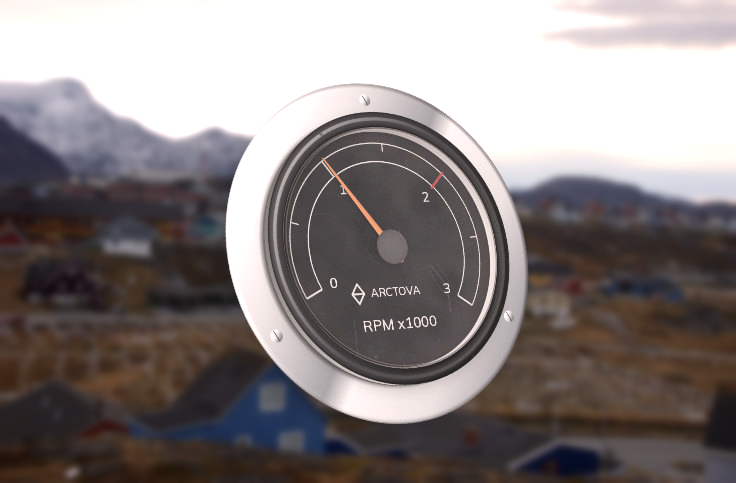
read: 1000 rpm
